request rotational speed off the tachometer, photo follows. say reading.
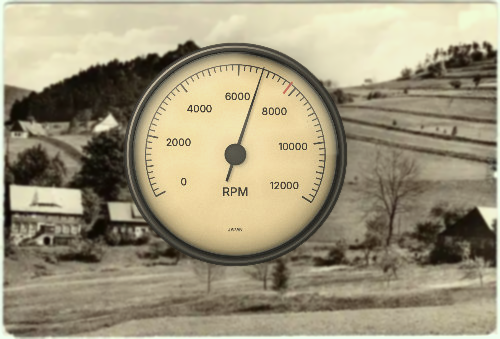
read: 6800 rpm
